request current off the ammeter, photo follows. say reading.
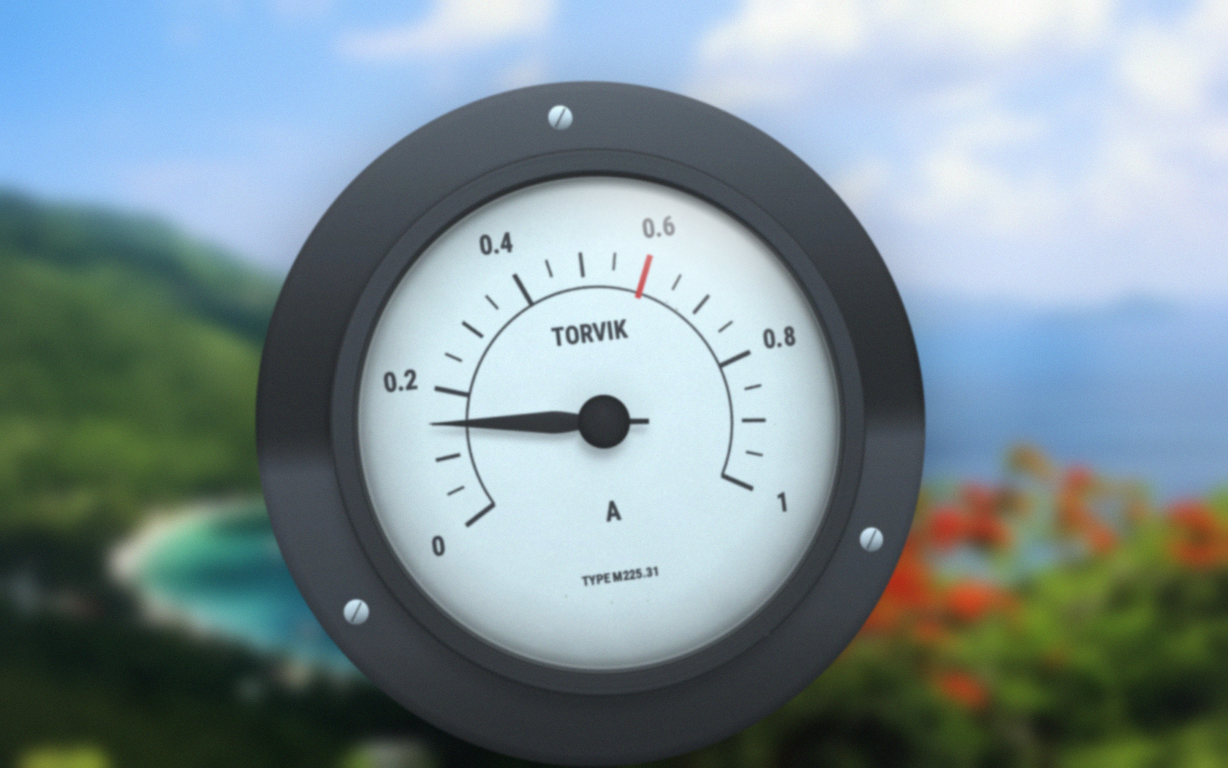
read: 0.15 A
